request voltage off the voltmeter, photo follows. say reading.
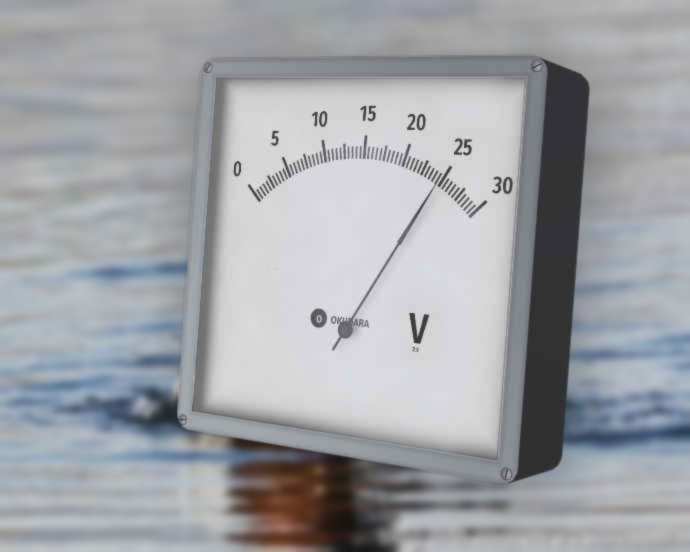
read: 25 V
